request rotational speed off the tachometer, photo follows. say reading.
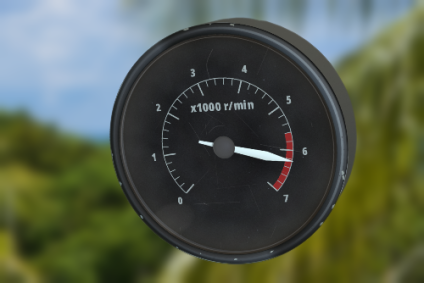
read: 6200 rpm
